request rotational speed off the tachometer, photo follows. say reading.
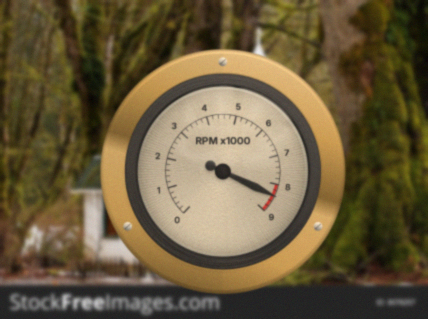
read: 8400 rpm
